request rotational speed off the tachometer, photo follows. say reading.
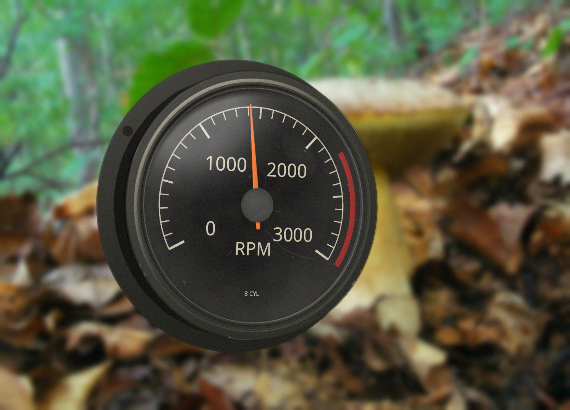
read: 1400 rpm
